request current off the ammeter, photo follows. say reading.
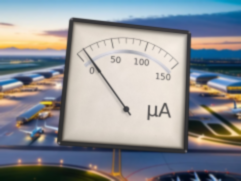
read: 10 µA
